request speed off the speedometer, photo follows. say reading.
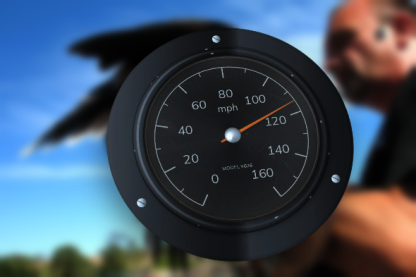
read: 115 mph
